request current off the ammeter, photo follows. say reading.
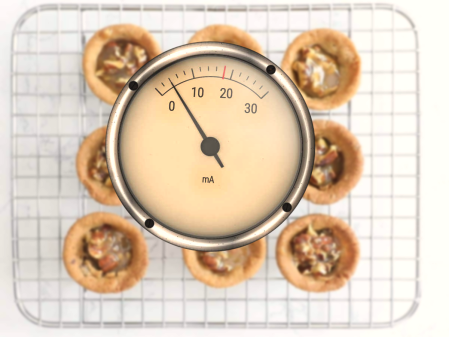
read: 4 mA
